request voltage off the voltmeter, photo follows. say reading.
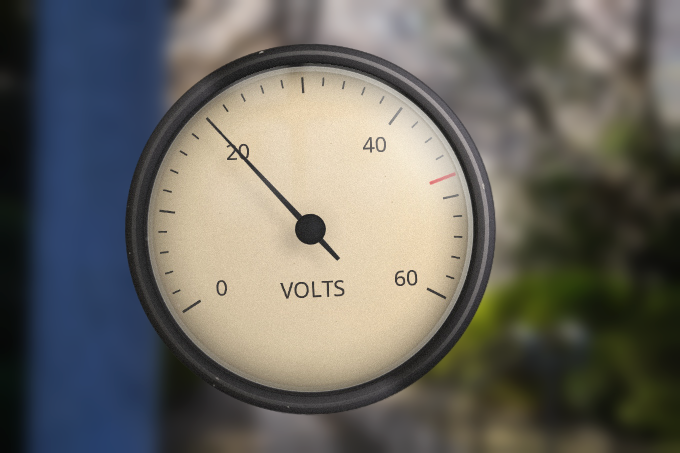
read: 20 V
